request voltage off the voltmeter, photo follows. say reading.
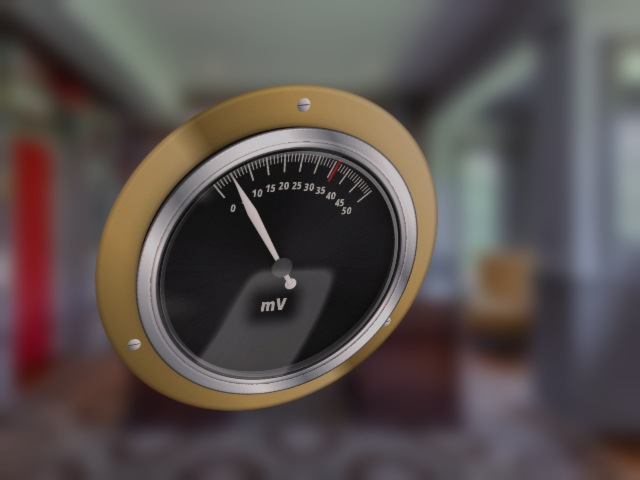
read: 5 mV
